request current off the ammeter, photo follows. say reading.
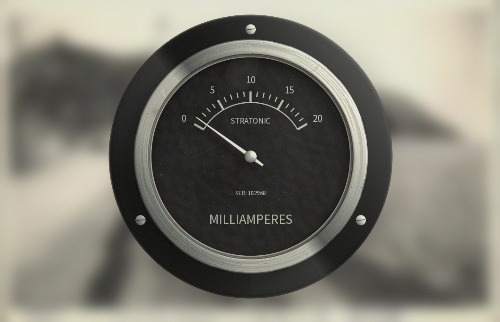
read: 1 mA
